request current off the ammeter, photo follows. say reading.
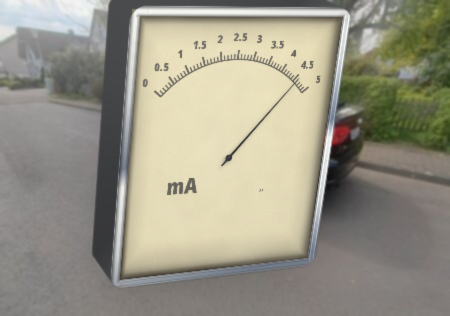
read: 4.5 mA
